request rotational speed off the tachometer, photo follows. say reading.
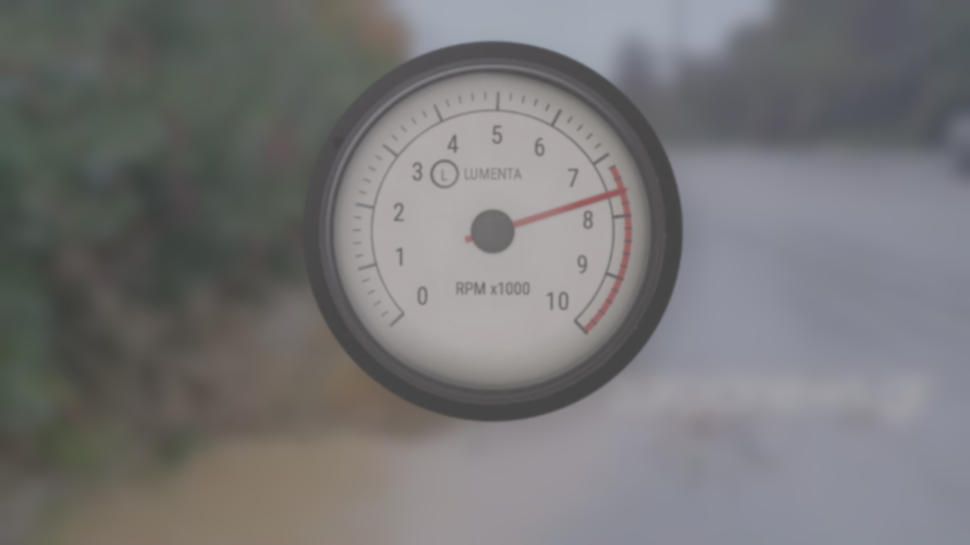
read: 7600 rpm
